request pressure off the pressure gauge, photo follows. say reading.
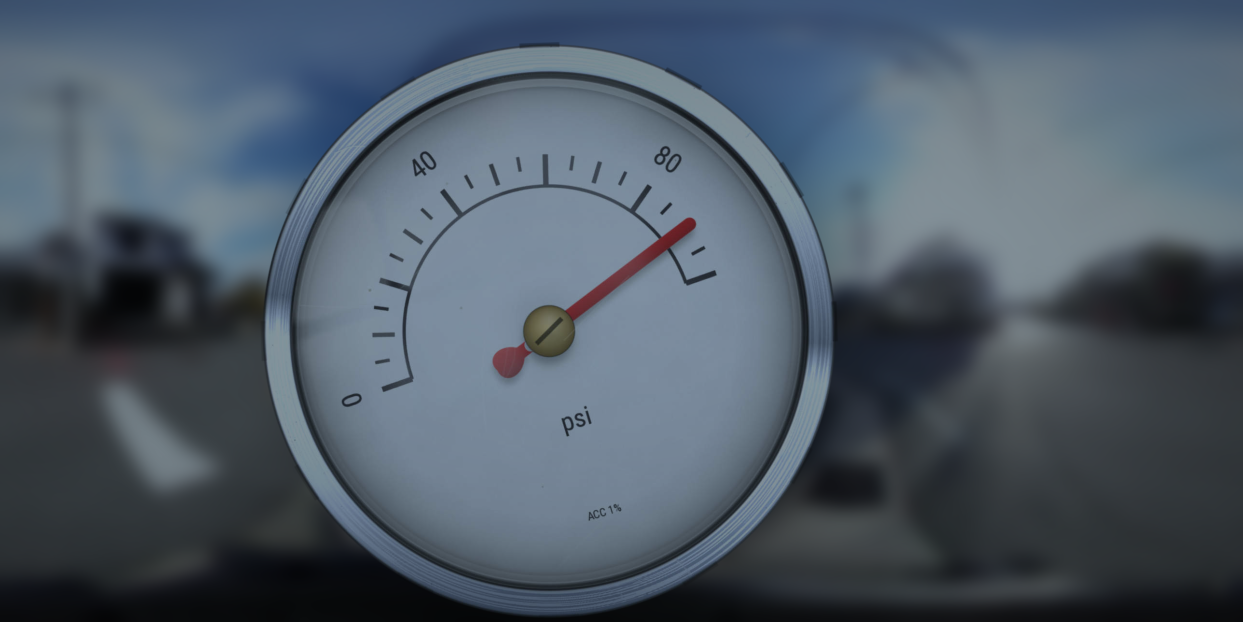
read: 90 psi
